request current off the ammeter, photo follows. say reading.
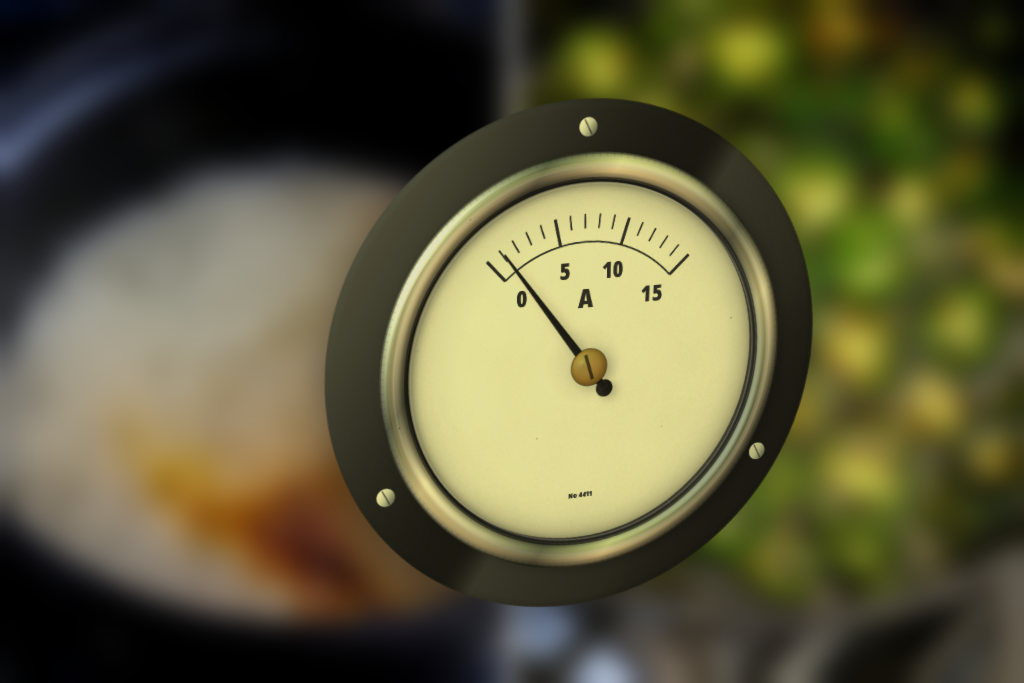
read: 1 A
